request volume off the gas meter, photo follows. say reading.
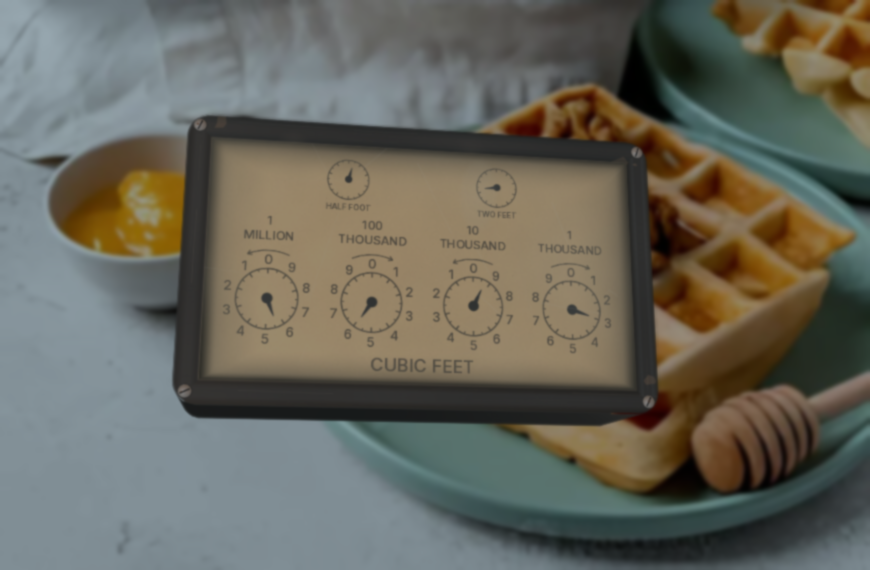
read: 559300 ft³
